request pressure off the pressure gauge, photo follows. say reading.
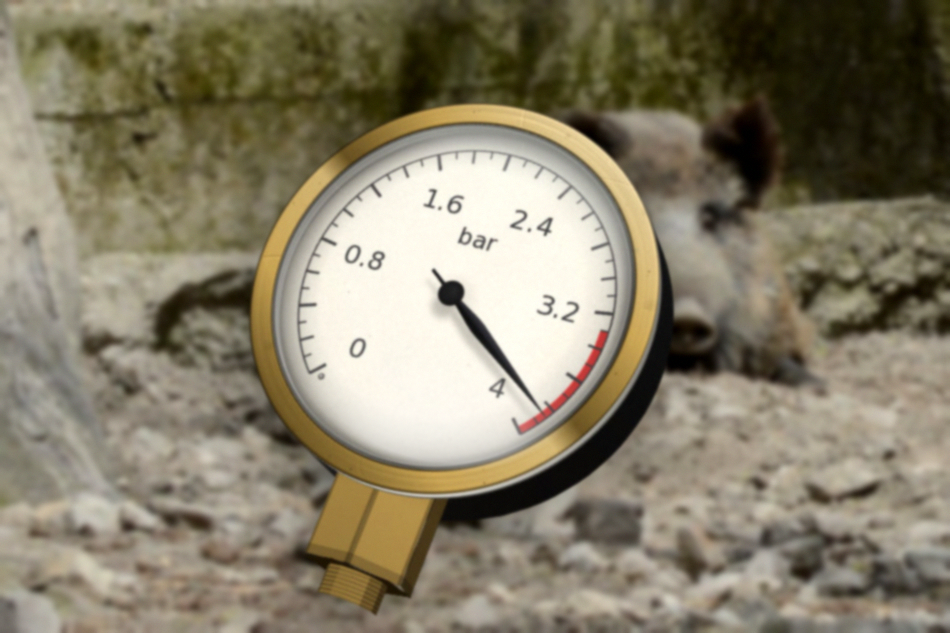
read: 3.85 bar
